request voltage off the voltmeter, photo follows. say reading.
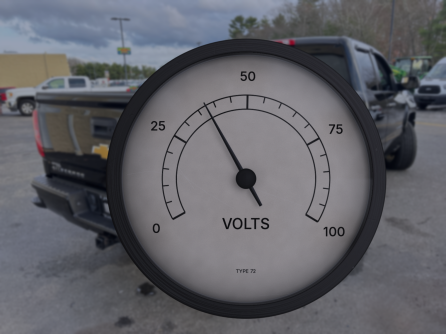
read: 37.5 V
